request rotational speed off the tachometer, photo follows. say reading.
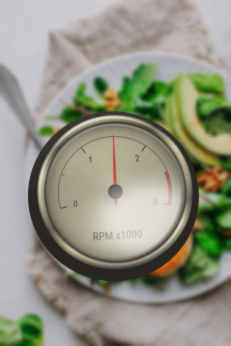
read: 1500 rpm
